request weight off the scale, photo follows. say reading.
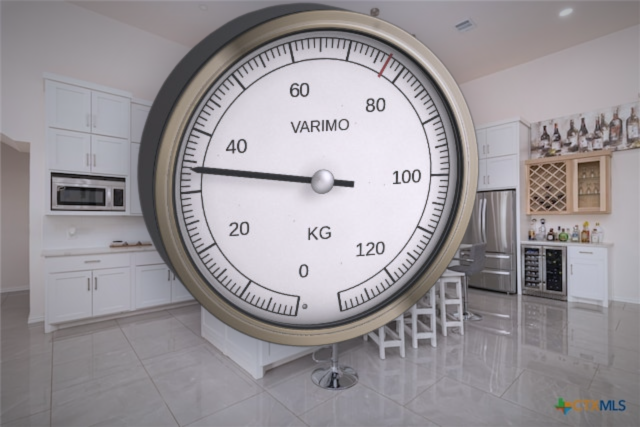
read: 34 kg
